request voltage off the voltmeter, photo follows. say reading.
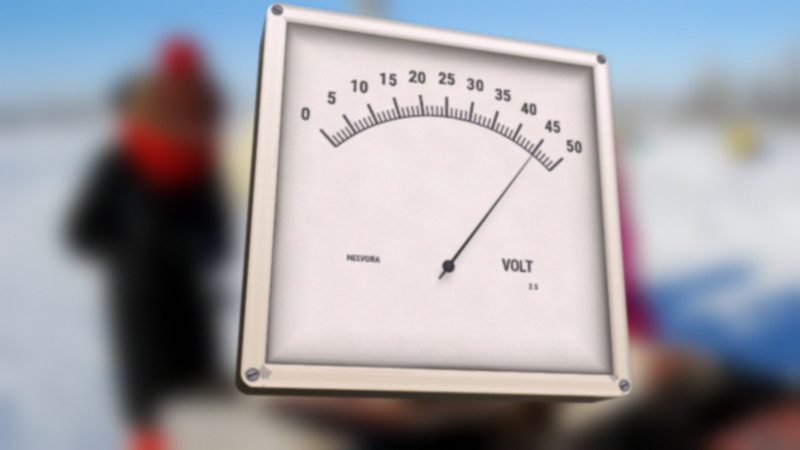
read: 45 V
